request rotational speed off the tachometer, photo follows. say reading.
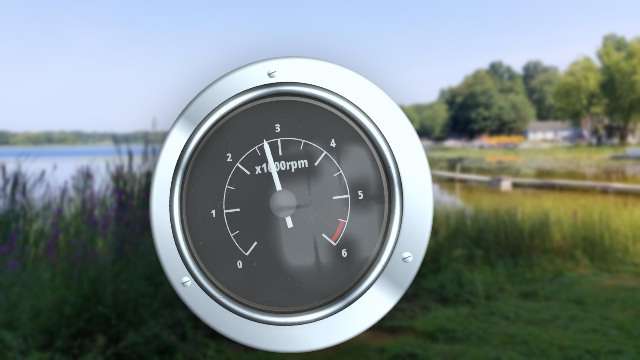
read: 2750 rpm
